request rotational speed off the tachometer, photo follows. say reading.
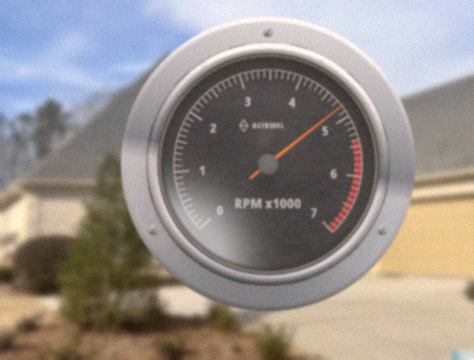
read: 4800 rpm
